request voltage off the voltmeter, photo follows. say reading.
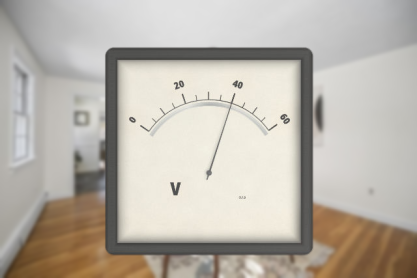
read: 40 V
